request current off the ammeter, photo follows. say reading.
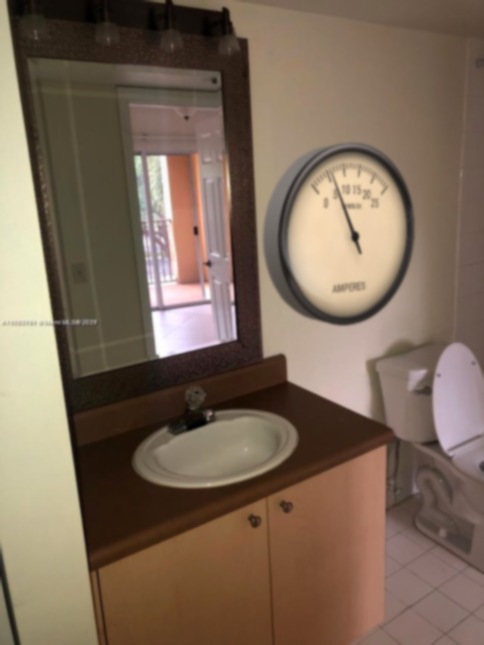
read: 5 A
